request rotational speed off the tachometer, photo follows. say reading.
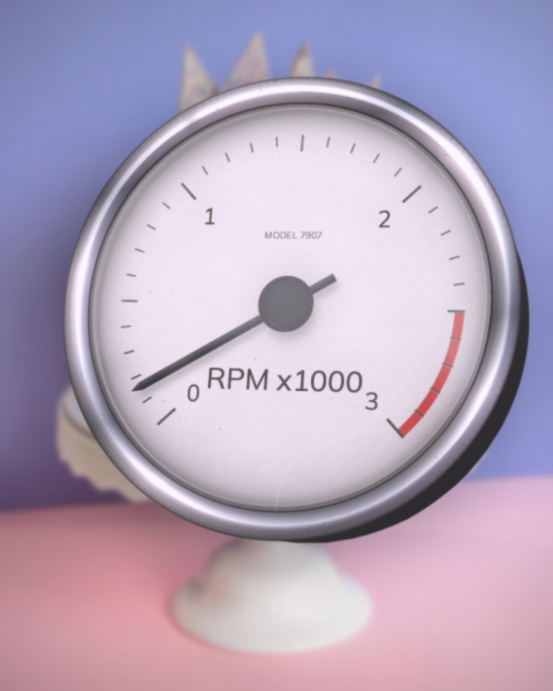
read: 150 rpm
